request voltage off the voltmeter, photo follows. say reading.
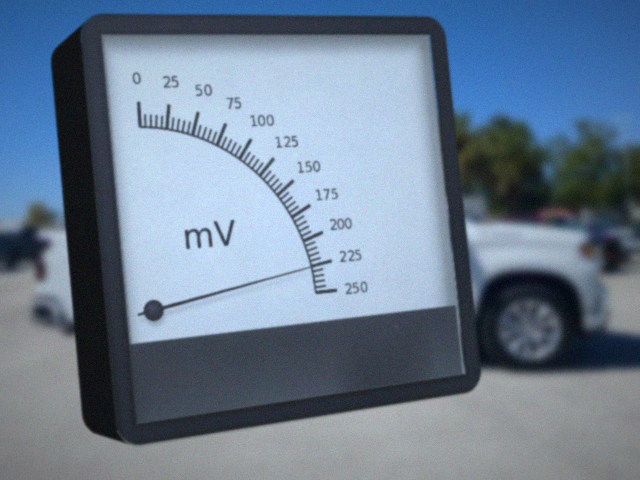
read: 225 mV
